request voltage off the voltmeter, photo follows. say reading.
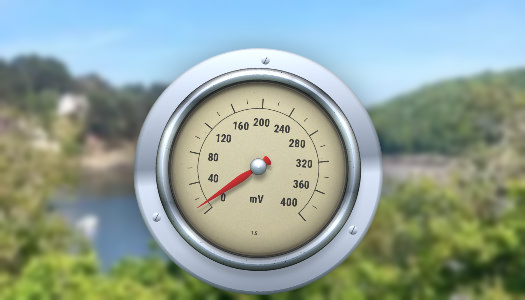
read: 10 mV
